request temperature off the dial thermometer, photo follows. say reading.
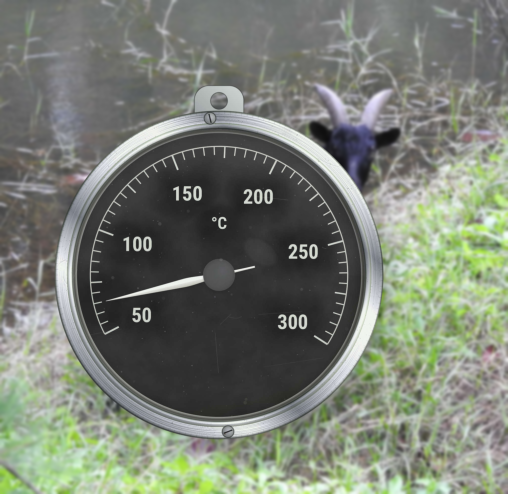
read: 65 °C
